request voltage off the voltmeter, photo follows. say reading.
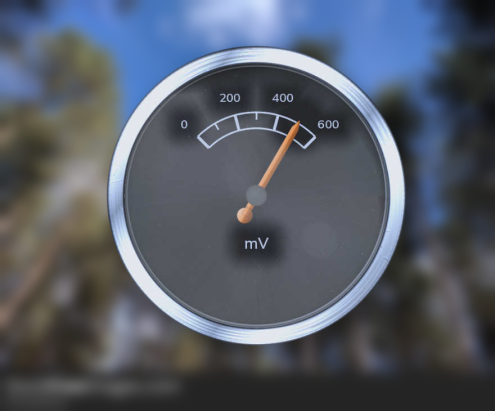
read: 500 mV
